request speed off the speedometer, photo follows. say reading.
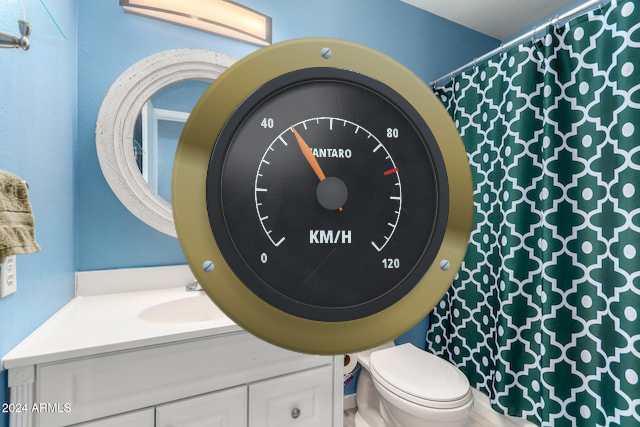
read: 45 km/h
